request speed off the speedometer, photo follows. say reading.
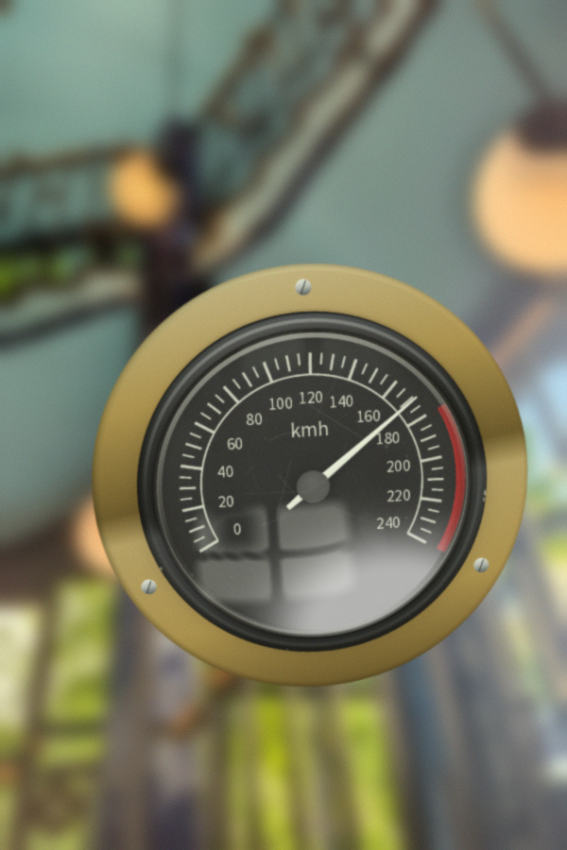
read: 170 km/h
